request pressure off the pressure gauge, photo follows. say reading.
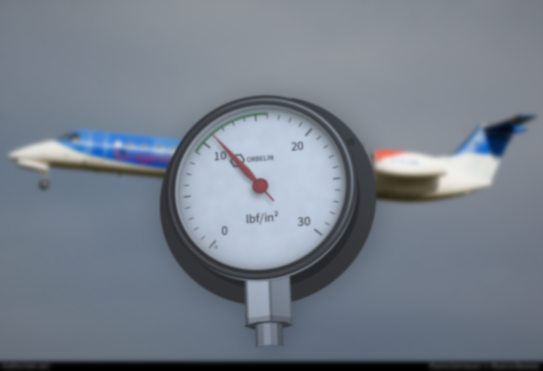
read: 11 psi
